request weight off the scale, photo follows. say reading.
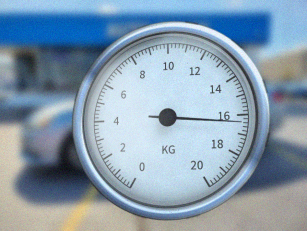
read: 16.4 kg
